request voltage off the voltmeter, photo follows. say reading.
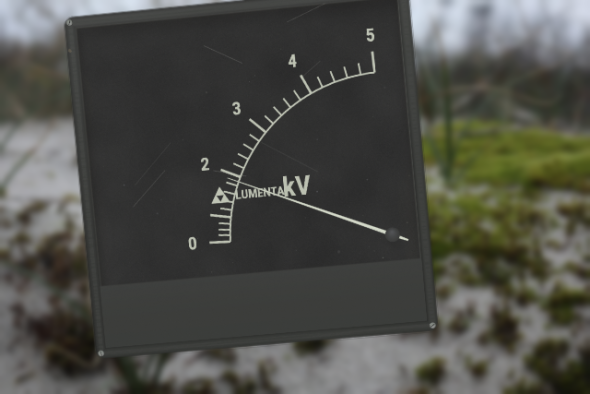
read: 1.9 kV
